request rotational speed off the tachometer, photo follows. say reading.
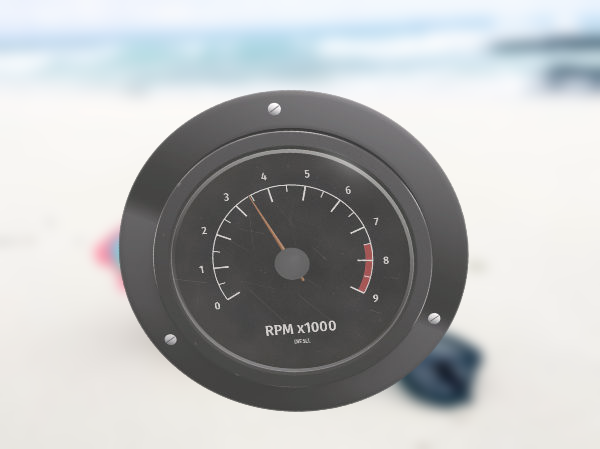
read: 3500 rpm
